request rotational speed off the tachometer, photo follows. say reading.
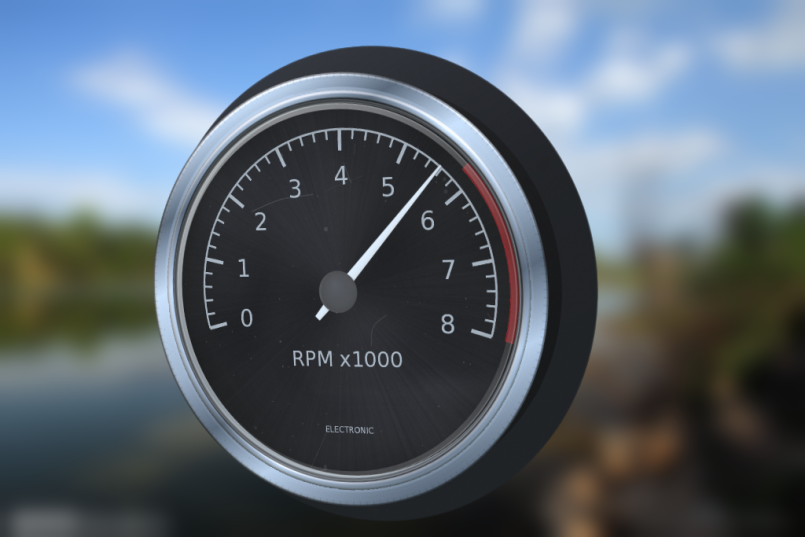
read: 5600 rpm
